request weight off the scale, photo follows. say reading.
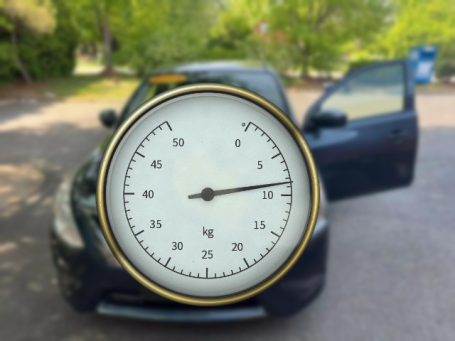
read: 8.5 kg
